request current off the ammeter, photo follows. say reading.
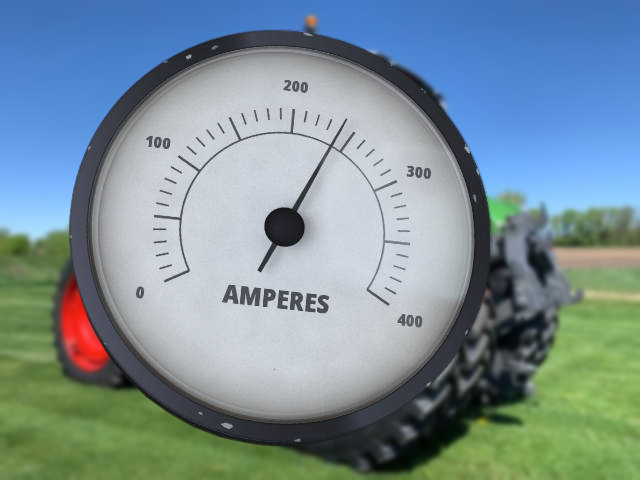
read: 240 A
